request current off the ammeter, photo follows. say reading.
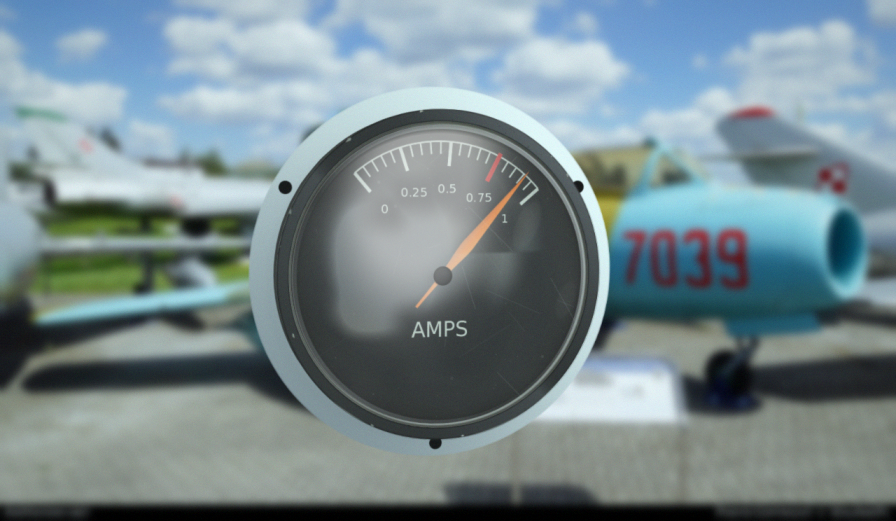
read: 0.9 A
